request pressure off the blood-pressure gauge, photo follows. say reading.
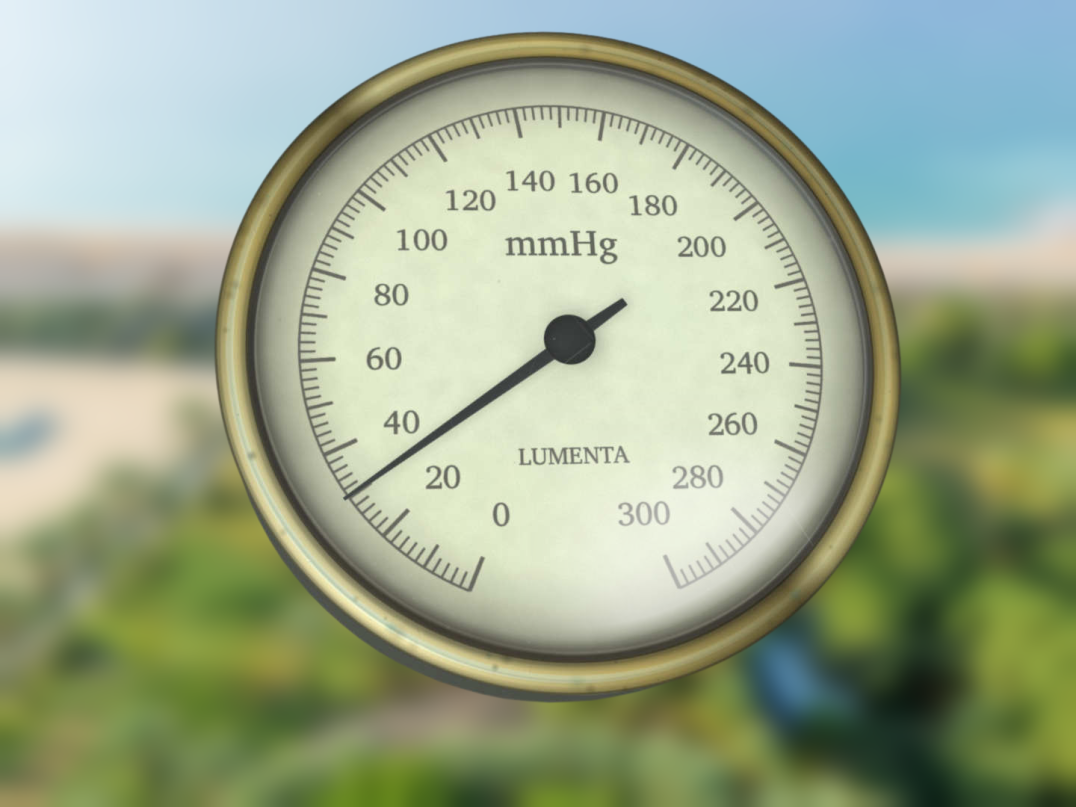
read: 30 mmHg
